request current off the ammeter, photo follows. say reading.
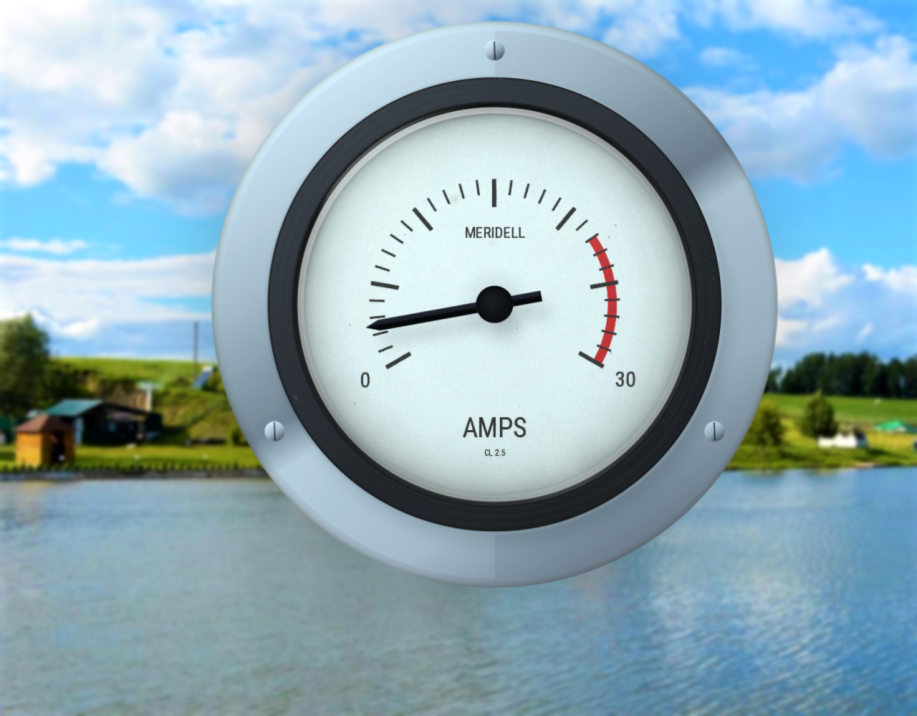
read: 2.5 A
